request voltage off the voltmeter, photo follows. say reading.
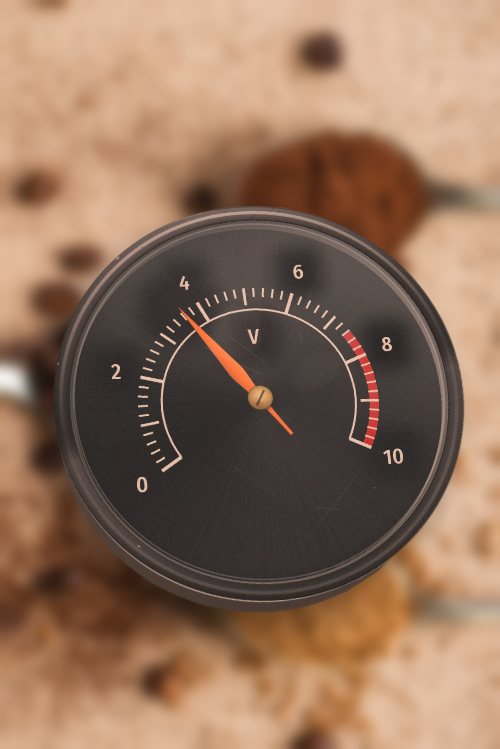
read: 3.6 V
